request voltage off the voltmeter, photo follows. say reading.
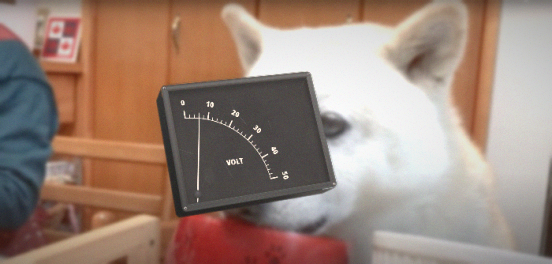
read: 6 V
